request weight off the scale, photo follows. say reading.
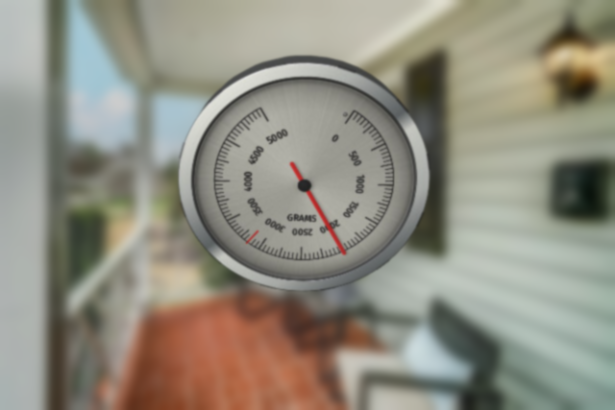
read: 2000 g
